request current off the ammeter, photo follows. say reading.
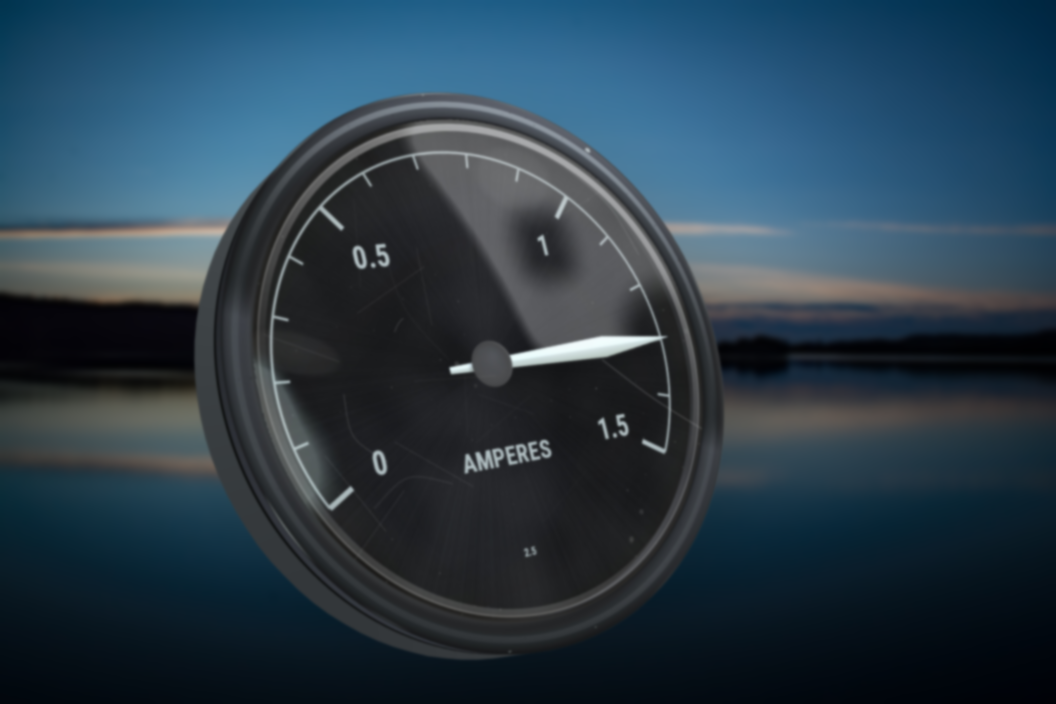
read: 1.3 A
